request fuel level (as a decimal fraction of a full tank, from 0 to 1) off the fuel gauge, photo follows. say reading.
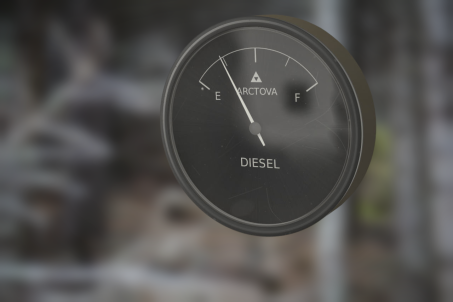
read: 0.25
